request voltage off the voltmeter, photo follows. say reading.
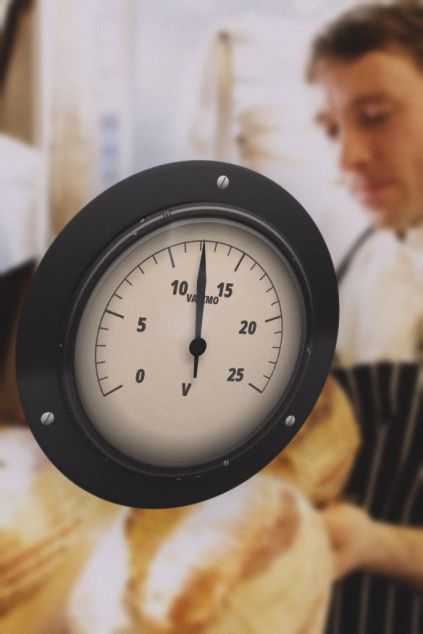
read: 12 V
